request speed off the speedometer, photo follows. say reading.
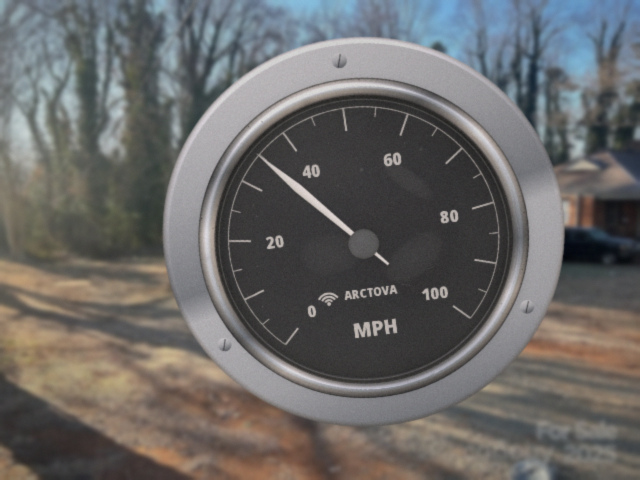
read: 35 mph
